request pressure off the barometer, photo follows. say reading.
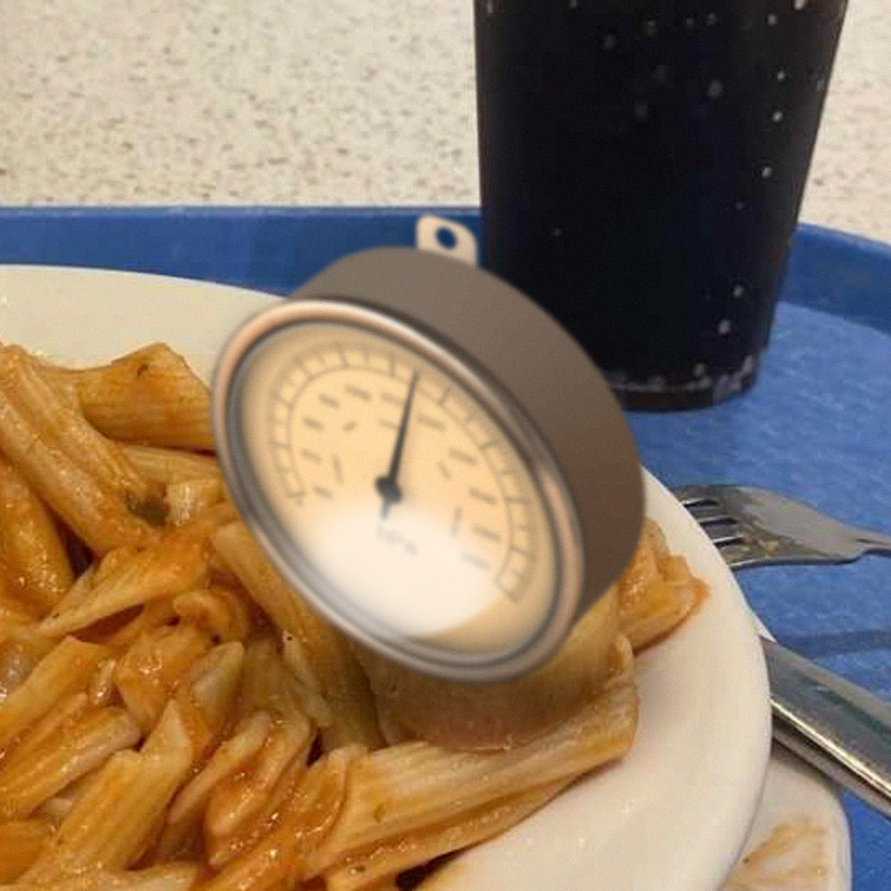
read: 1015 hPa
